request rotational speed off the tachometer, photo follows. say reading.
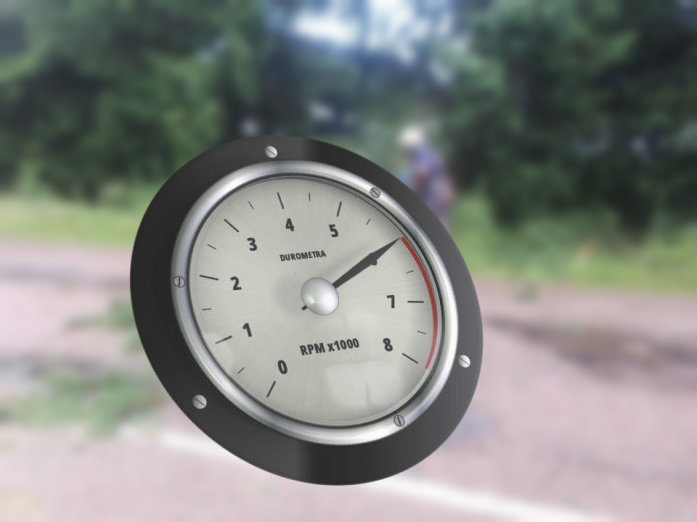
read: 6000 rpm
